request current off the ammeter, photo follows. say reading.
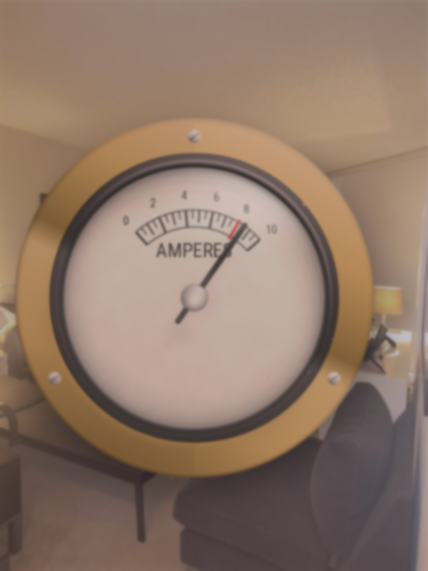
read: 8.5 A
